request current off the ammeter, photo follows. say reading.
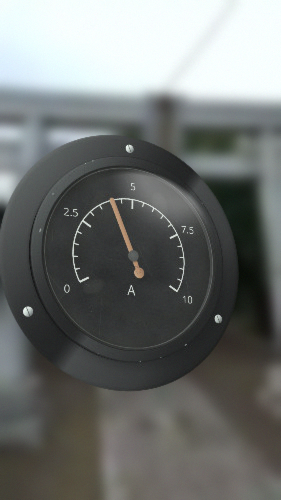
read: 4 A
